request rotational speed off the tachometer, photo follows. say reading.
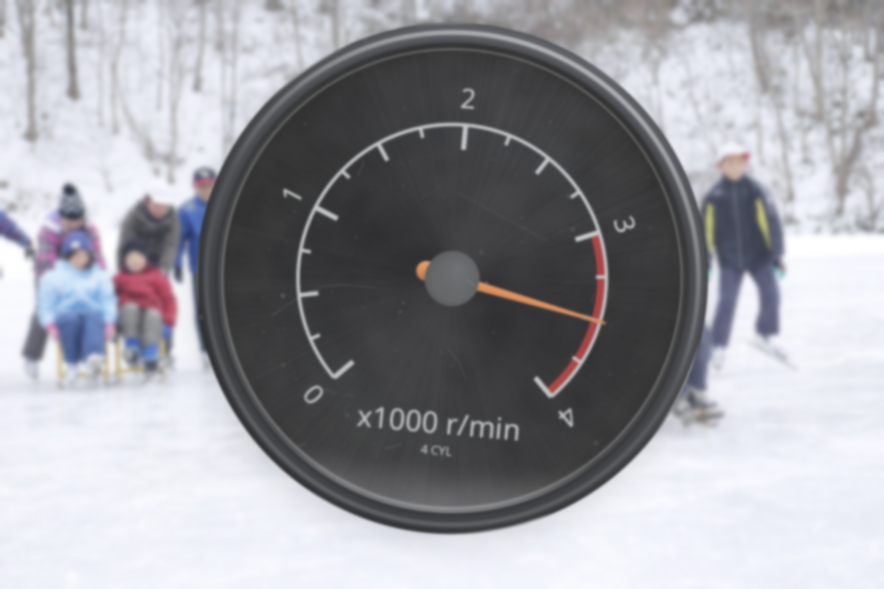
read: 3500 rpm
